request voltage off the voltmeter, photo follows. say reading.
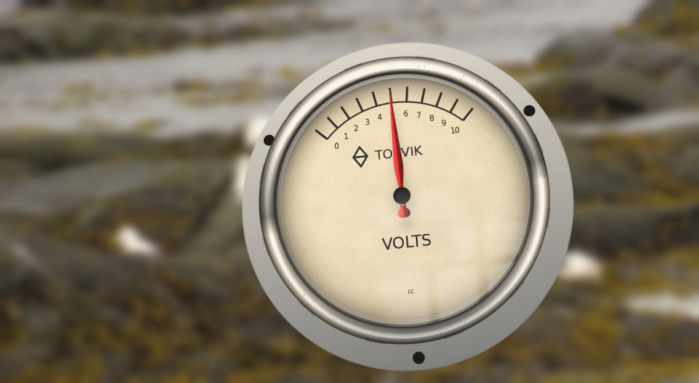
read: 5 V
